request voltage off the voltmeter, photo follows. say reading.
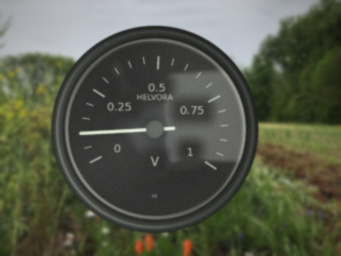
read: 0.1 V
